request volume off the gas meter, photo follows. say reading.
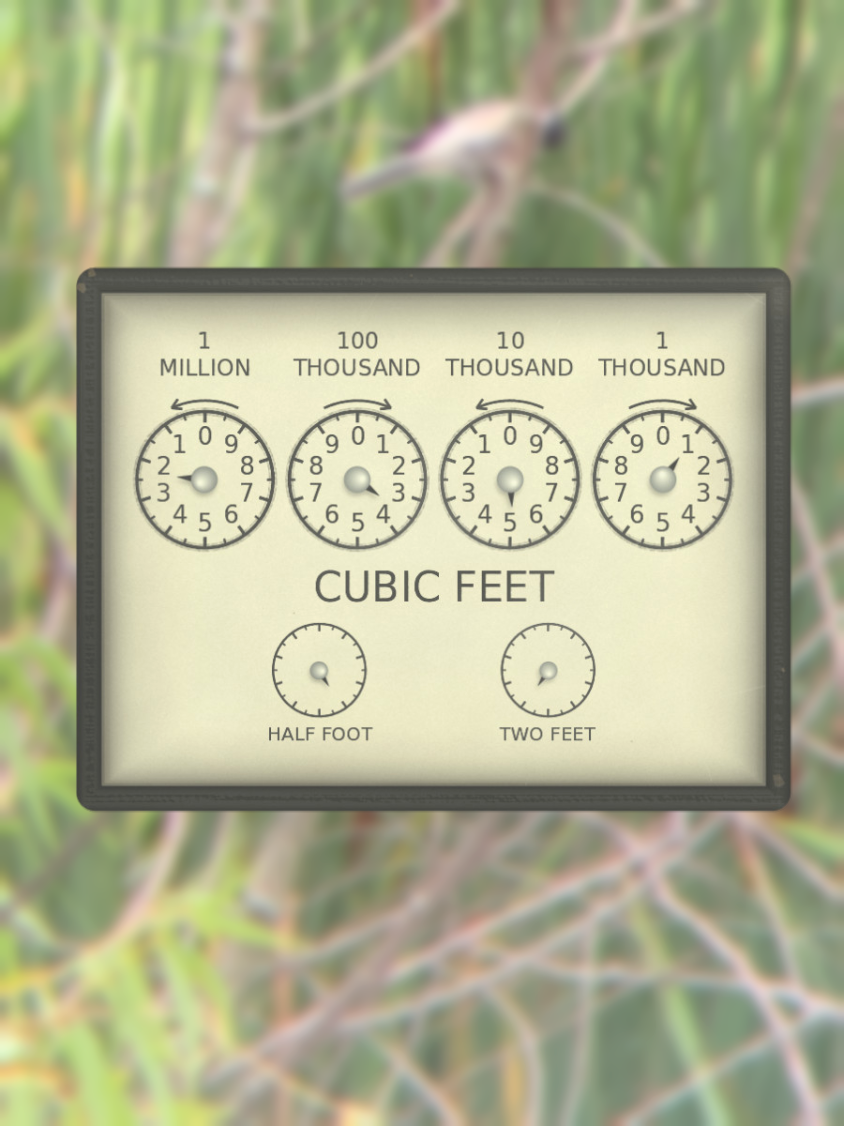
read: 235100 ft³
